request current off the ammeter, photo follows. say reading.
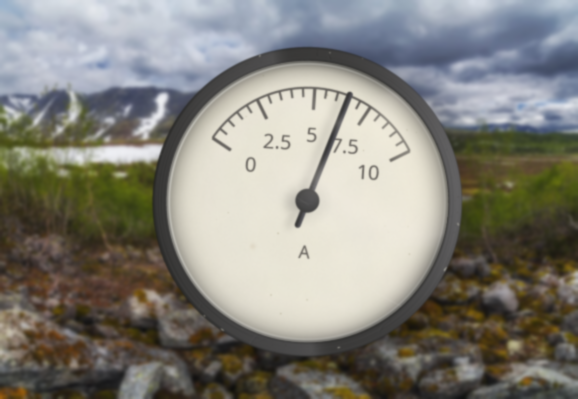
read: 6.5 A
